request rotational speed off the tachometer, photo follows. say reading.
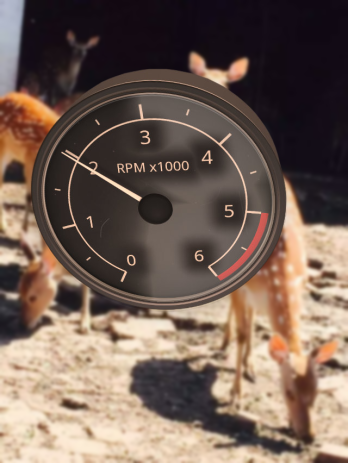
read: 2000 rpm
